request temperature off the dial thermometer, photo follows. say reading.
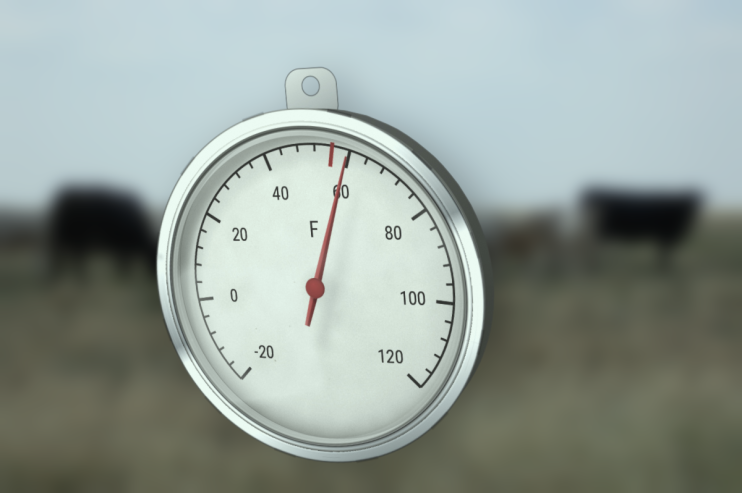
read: 60 °F
